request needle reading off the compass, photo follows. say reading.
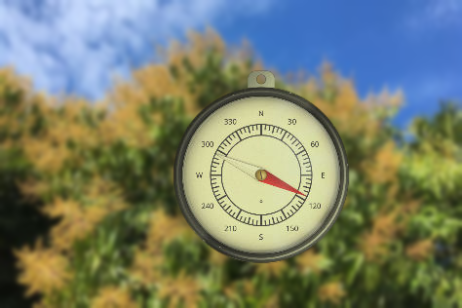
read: 115 °
